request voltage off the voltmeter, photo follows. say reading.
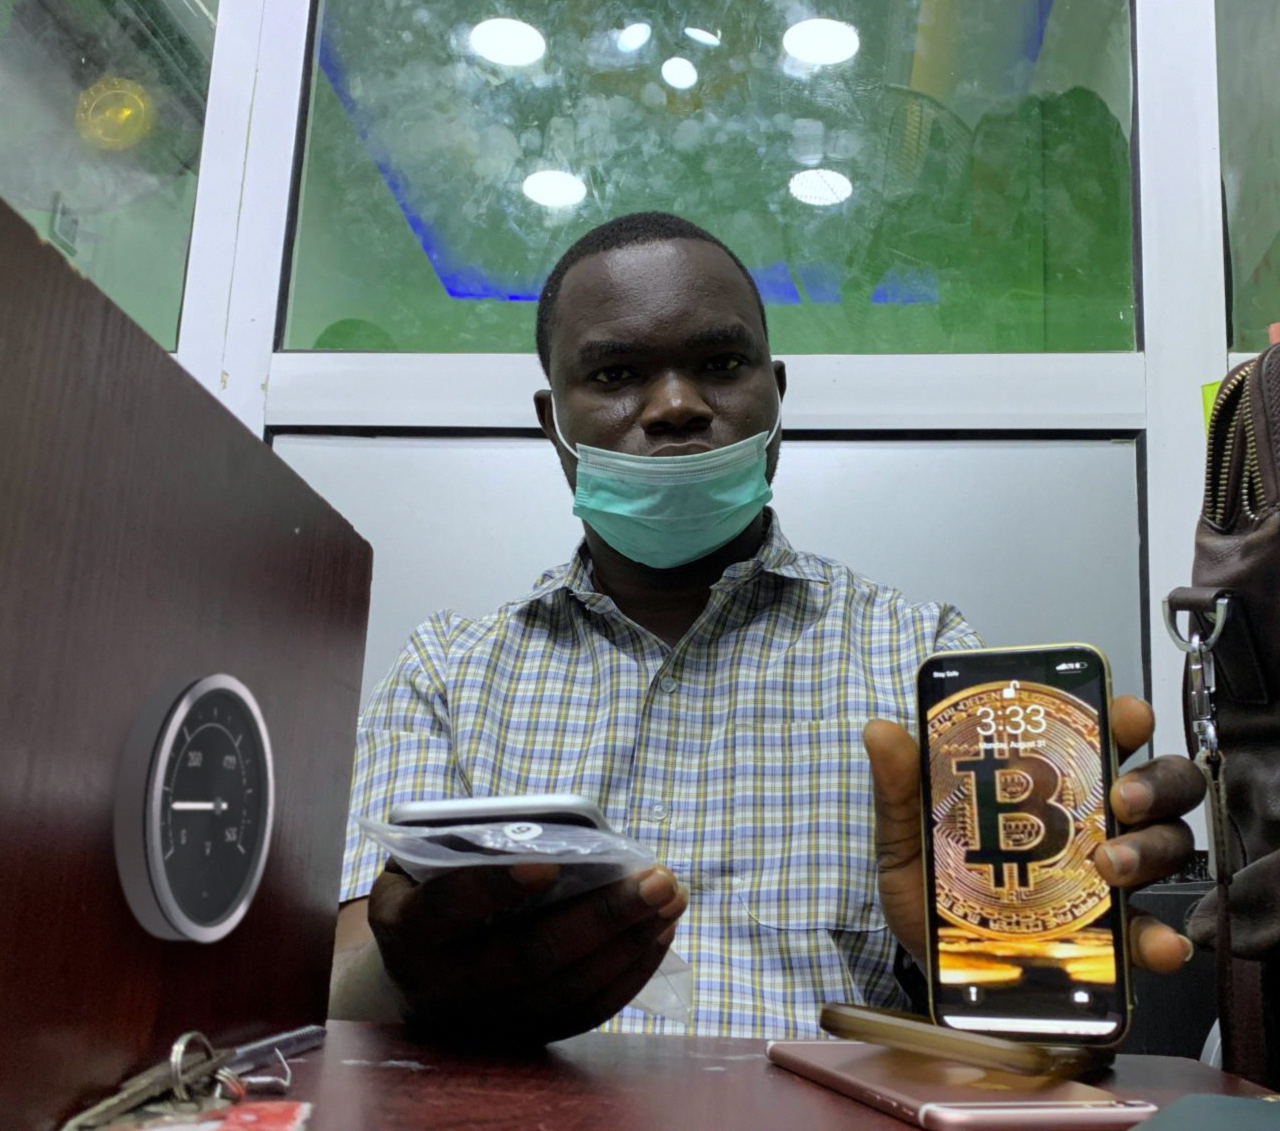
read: 75 V
